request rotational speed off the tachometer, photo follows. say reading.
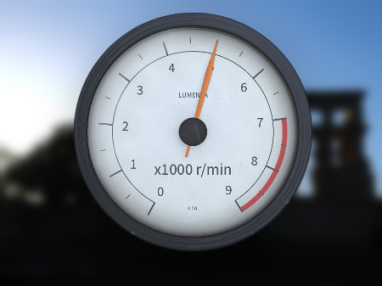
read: 5000 rpm
